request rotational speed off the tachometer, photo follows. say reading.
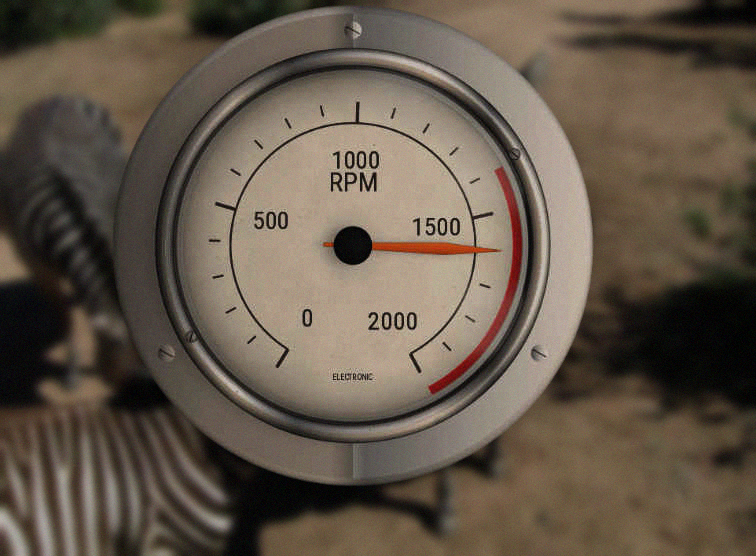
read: 1600 rpm
